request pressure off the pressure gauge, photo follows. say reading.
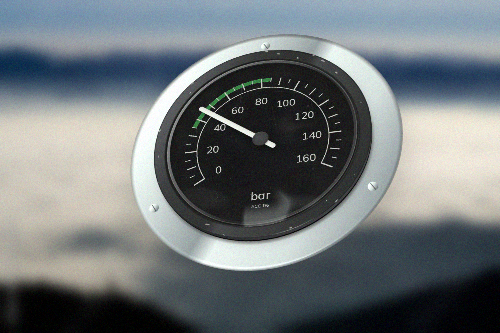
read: 45 bar
